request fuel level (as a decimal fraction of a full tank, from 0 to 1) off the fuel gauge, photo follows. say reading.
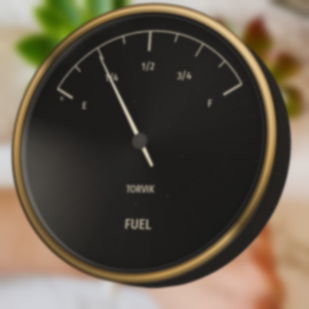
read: 0.25
